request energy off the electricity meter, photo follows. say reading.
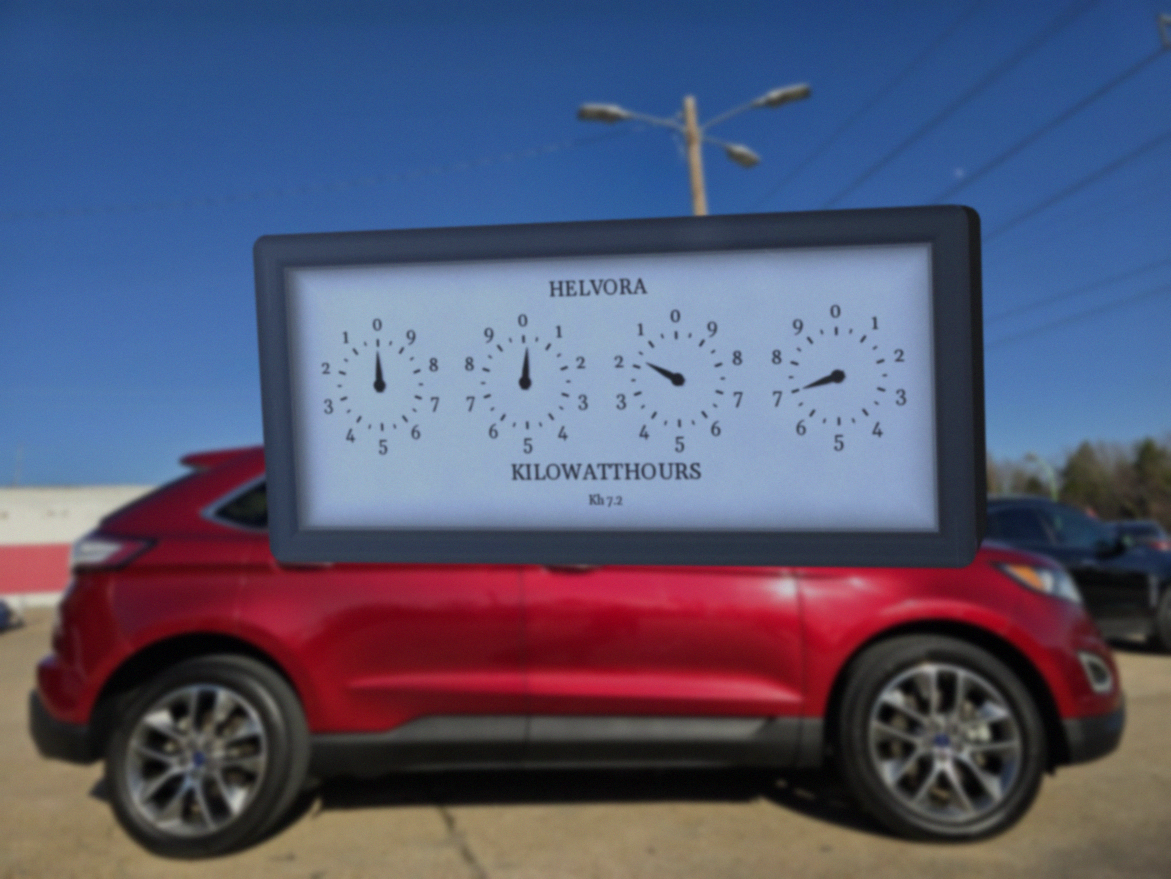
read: 17 kWh
